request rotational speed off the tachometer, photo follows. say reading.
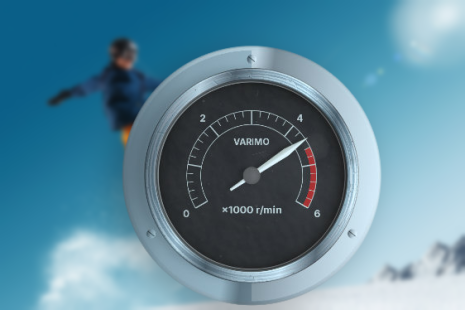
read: 4400 rpm
